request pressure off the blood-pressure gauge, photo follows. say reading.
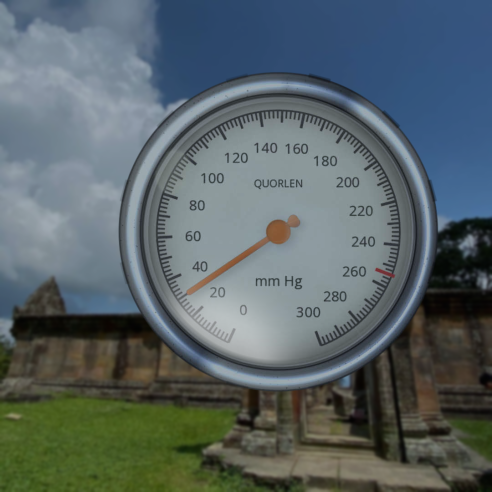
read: 30 mmHg
